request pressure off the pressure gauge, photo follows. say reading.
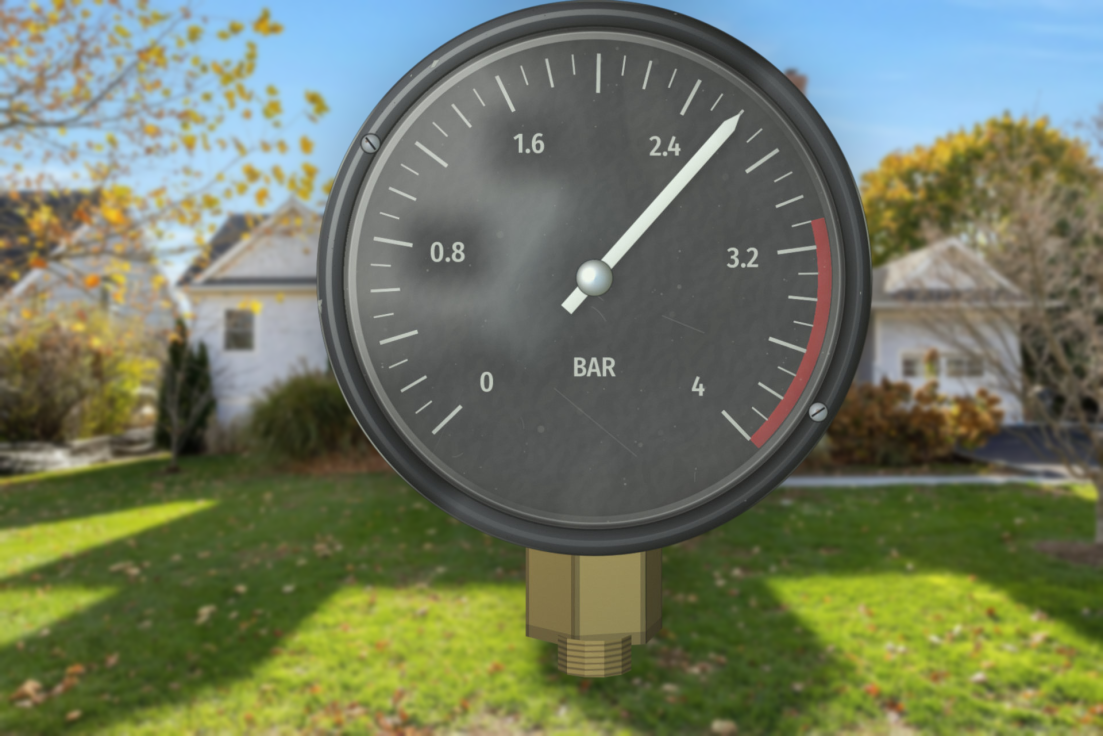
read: 2.6 bar
